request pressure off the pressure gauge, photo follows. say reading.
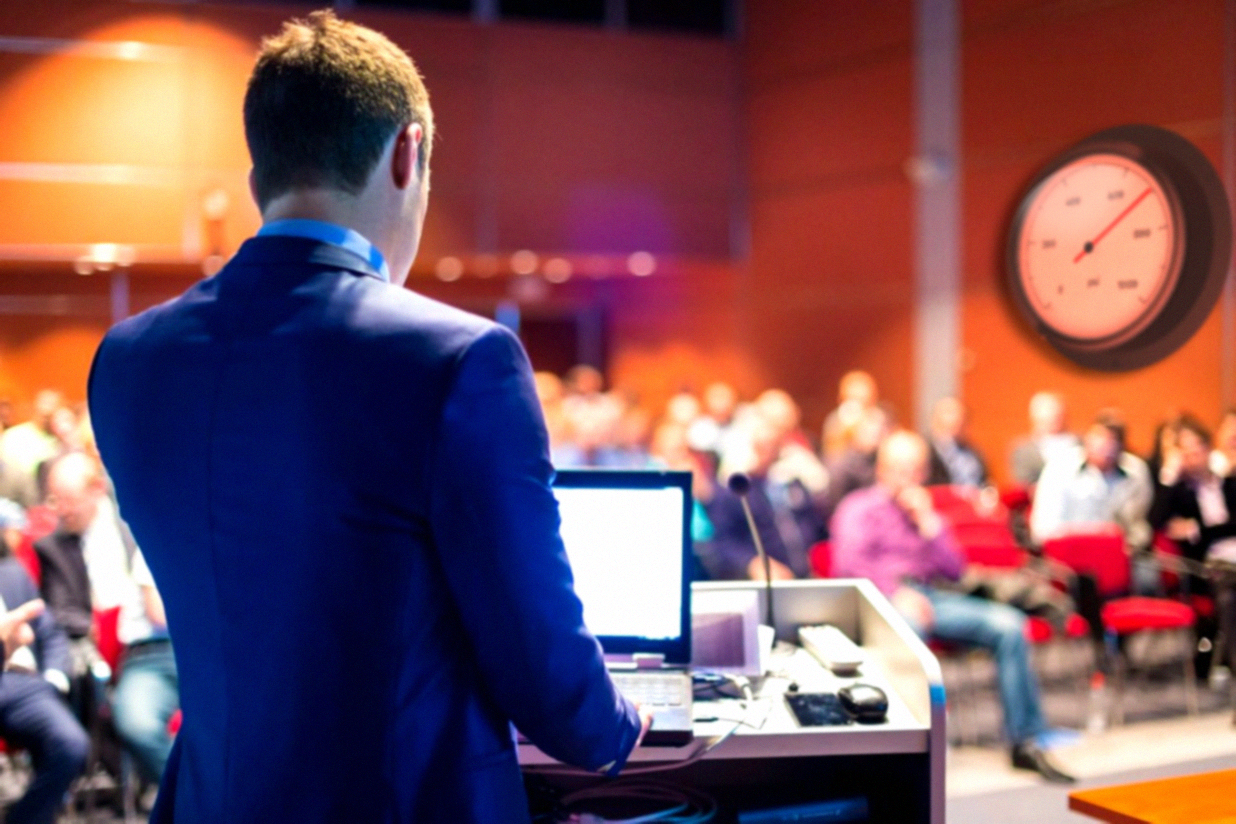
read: 700 psi
